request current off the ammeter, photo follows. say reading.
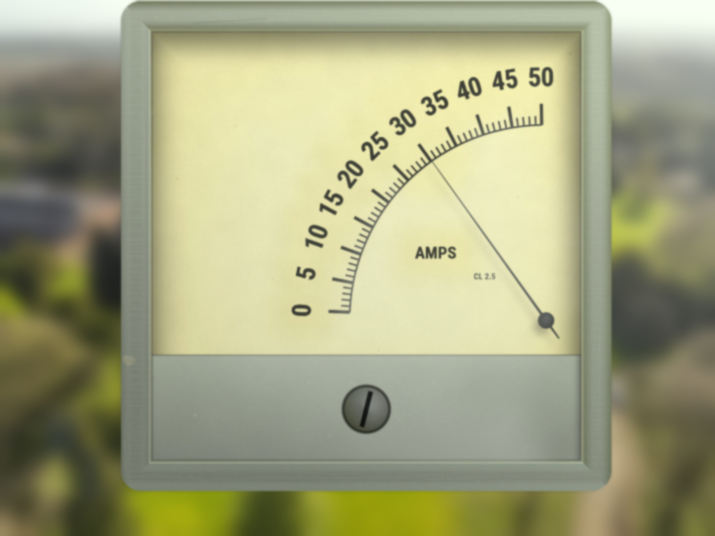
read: 30 A
